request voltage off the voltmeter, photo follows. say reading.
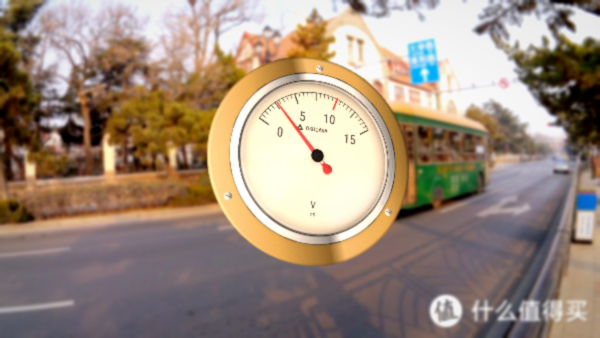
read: 2.5 V
